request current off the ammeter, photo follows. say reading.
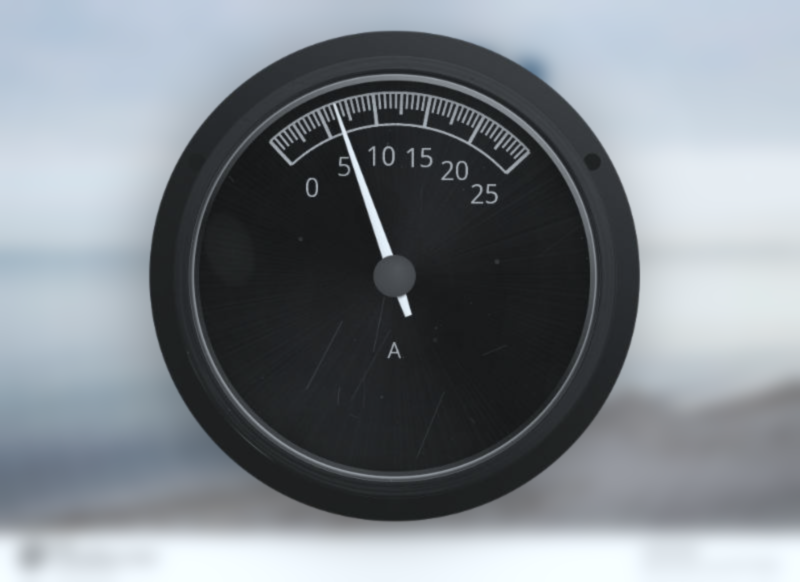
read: 6.5 A
